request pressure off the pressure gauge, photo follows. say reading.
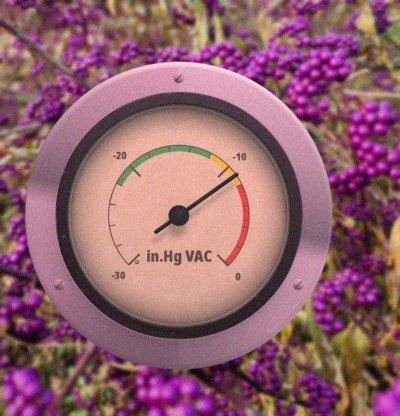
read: -9 inHg
